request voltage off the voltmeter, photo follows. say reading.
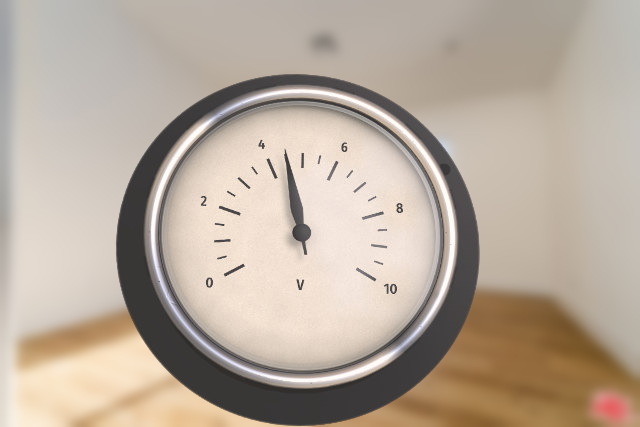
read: 4.5 V
